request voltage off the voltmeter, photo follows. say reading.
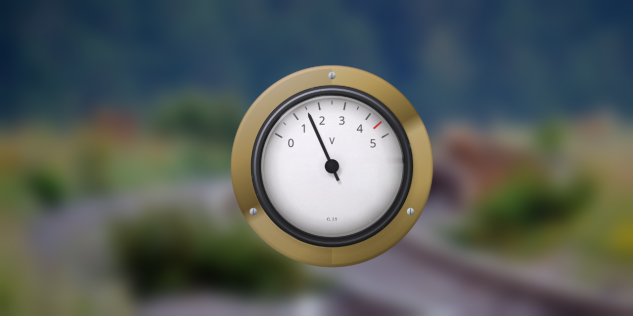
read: 1.5 V
